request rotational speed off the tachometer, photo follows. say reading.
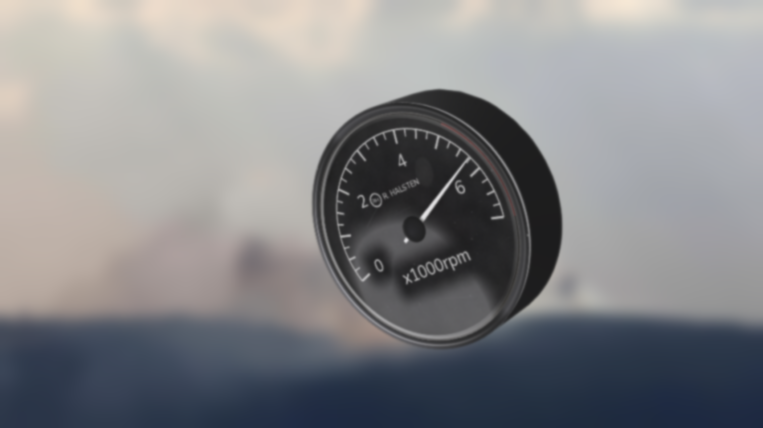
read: 5750 rpm
